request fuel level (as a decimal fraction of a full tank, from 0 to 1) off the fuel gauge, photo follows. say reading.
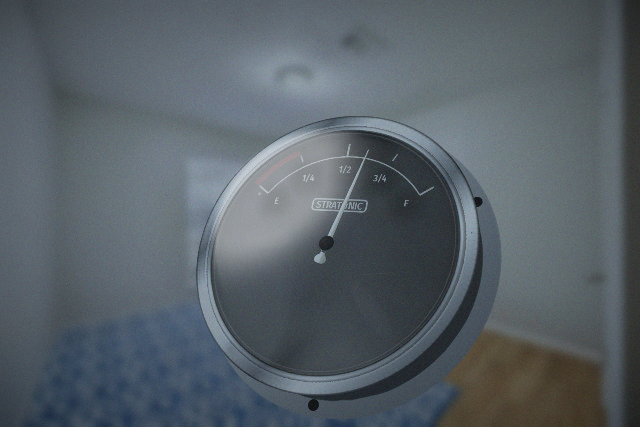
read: 0.625
